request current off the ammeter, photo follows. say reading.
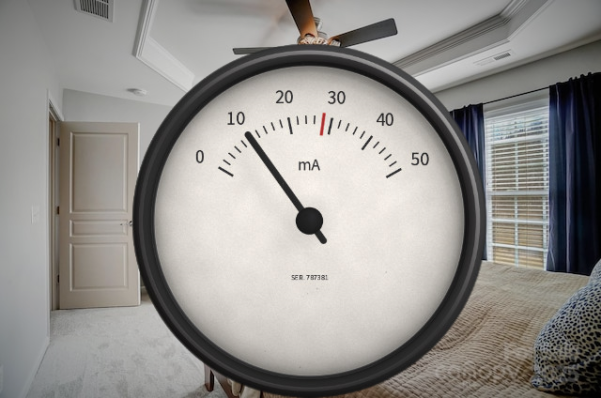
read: 10 mA
